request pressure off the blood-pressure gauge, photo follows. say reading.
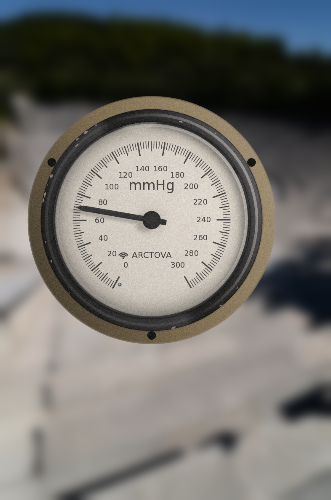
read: 70 mmHg
